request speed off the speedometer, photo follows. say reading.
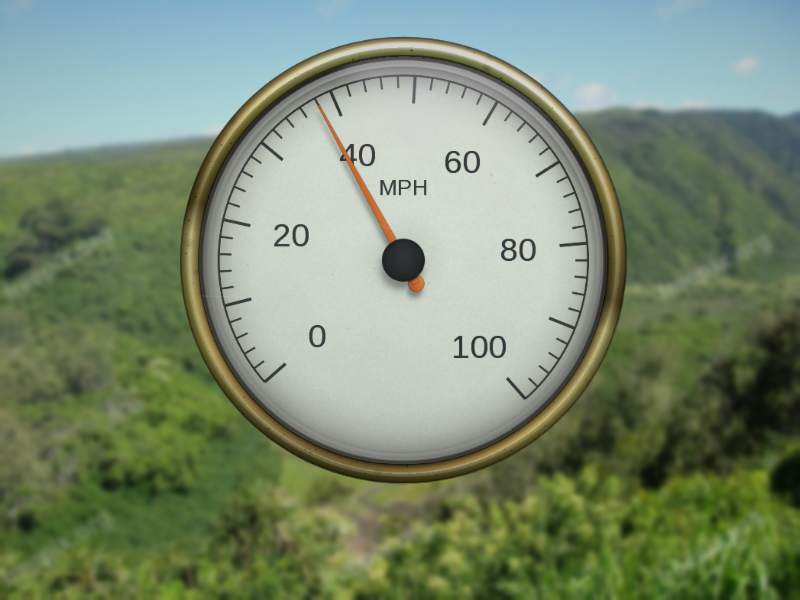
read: 38 mph
